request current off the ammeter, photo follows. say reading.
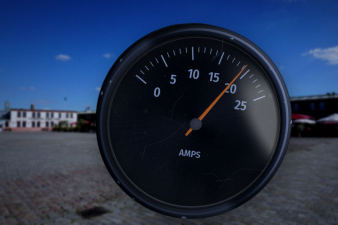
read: 19 A
